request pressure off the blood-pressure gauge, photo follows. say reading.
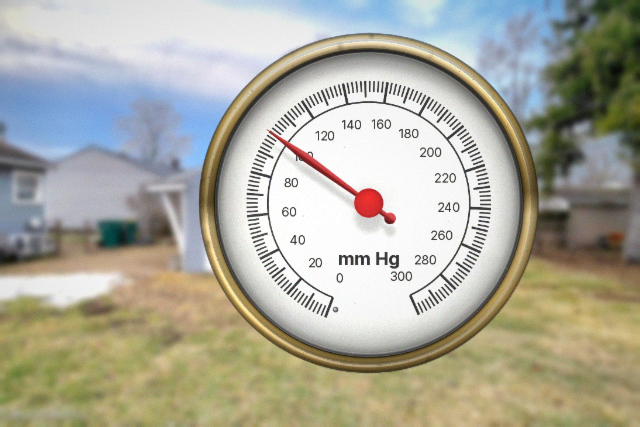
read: 100 mmHg
